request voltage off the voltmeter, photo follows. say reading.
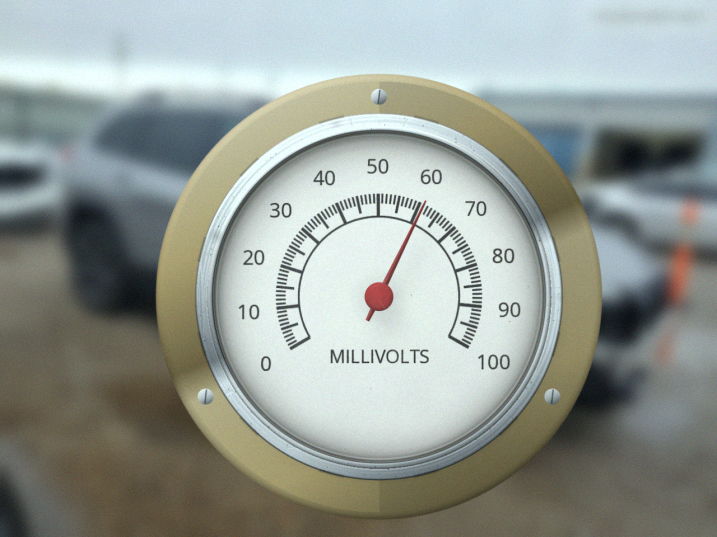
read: 61 mV
